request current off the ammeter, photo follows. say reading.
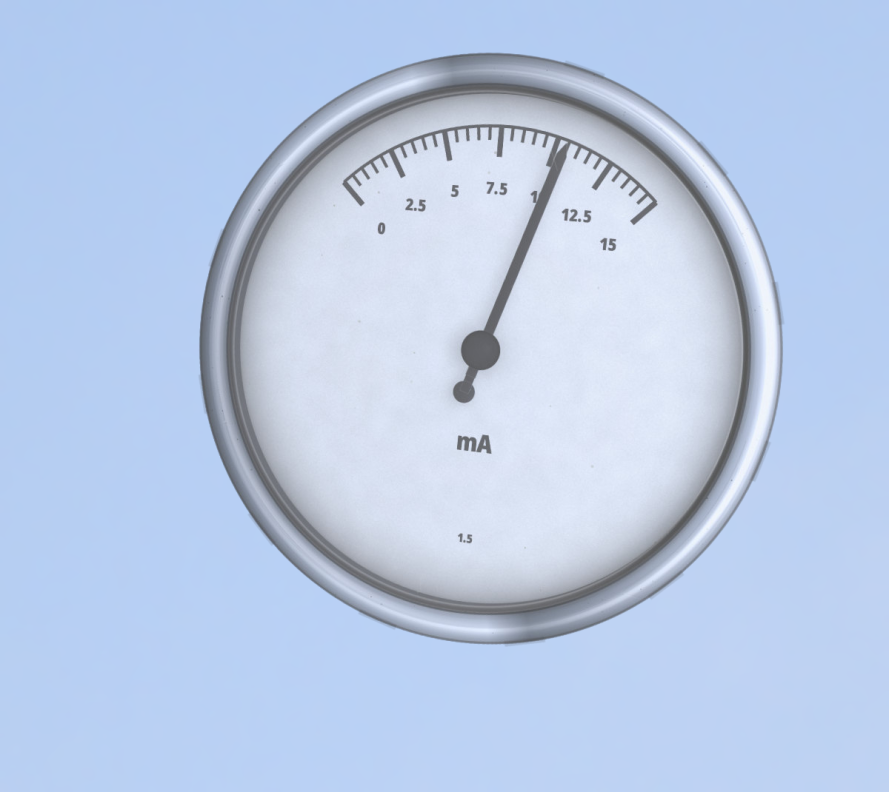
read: 10.5 mA
